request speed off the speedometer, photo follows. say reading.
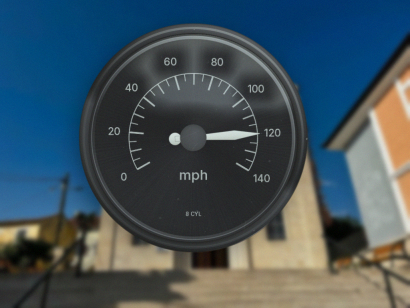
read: 120 mph
